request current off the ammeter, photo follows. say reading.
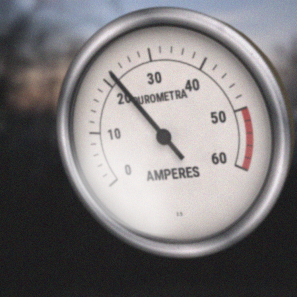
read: 22 A
